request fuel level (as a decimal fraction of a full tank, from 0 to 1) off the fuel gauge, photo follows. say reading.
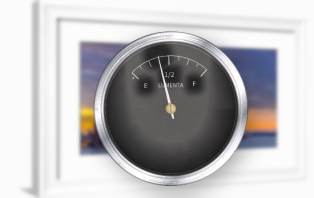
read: 0.375
